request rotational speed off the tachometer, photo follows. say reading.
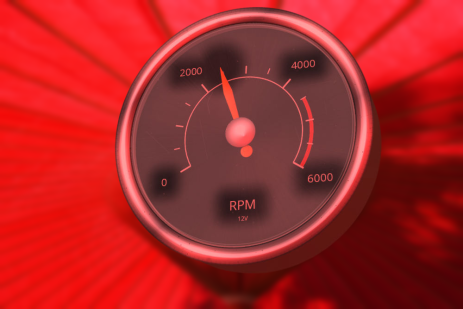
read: 2500 rpm
